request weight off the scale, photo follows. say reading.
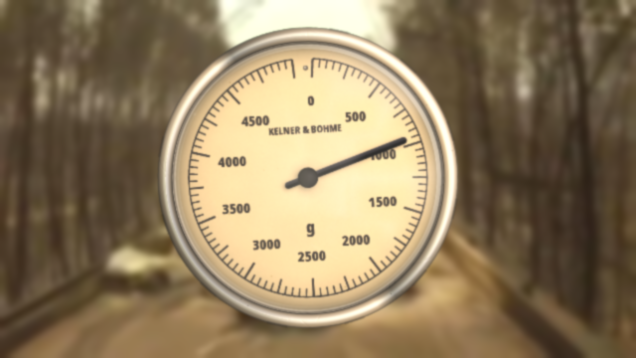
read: 950 g
